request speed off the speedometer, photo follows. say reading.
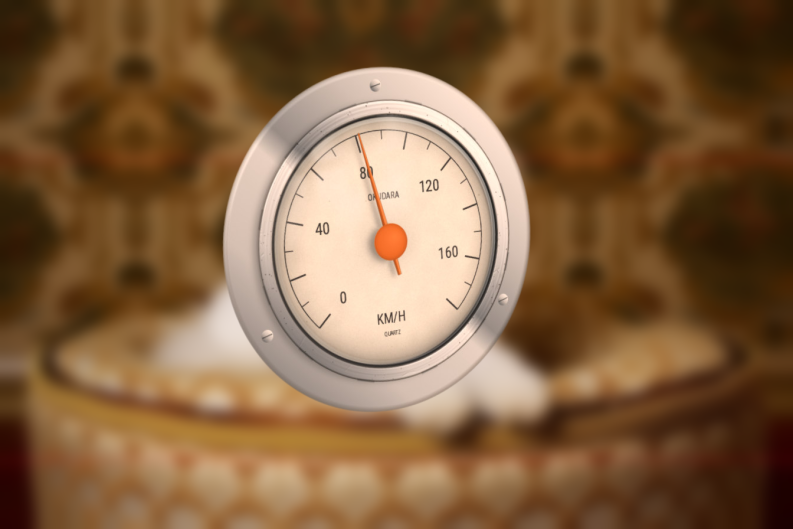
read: 80 km/h
